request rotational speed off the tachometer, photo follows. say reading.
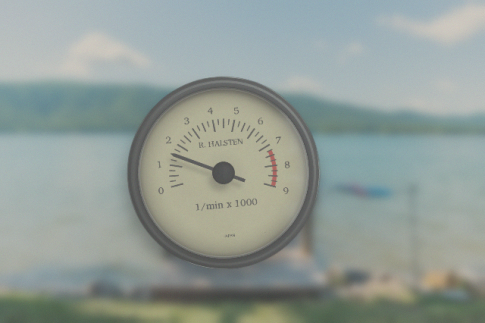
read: 1500 rpm
